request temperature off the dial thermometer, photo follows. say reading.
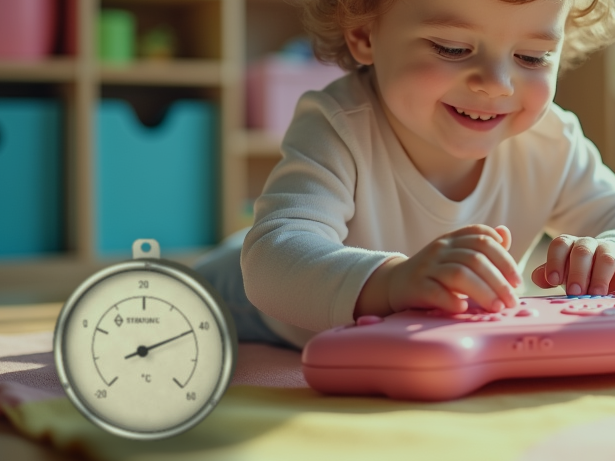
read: 40 °C
